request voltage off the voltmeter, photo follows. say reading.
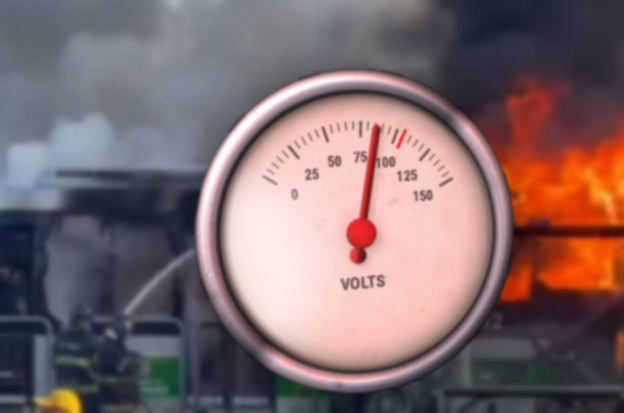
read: 85 V
